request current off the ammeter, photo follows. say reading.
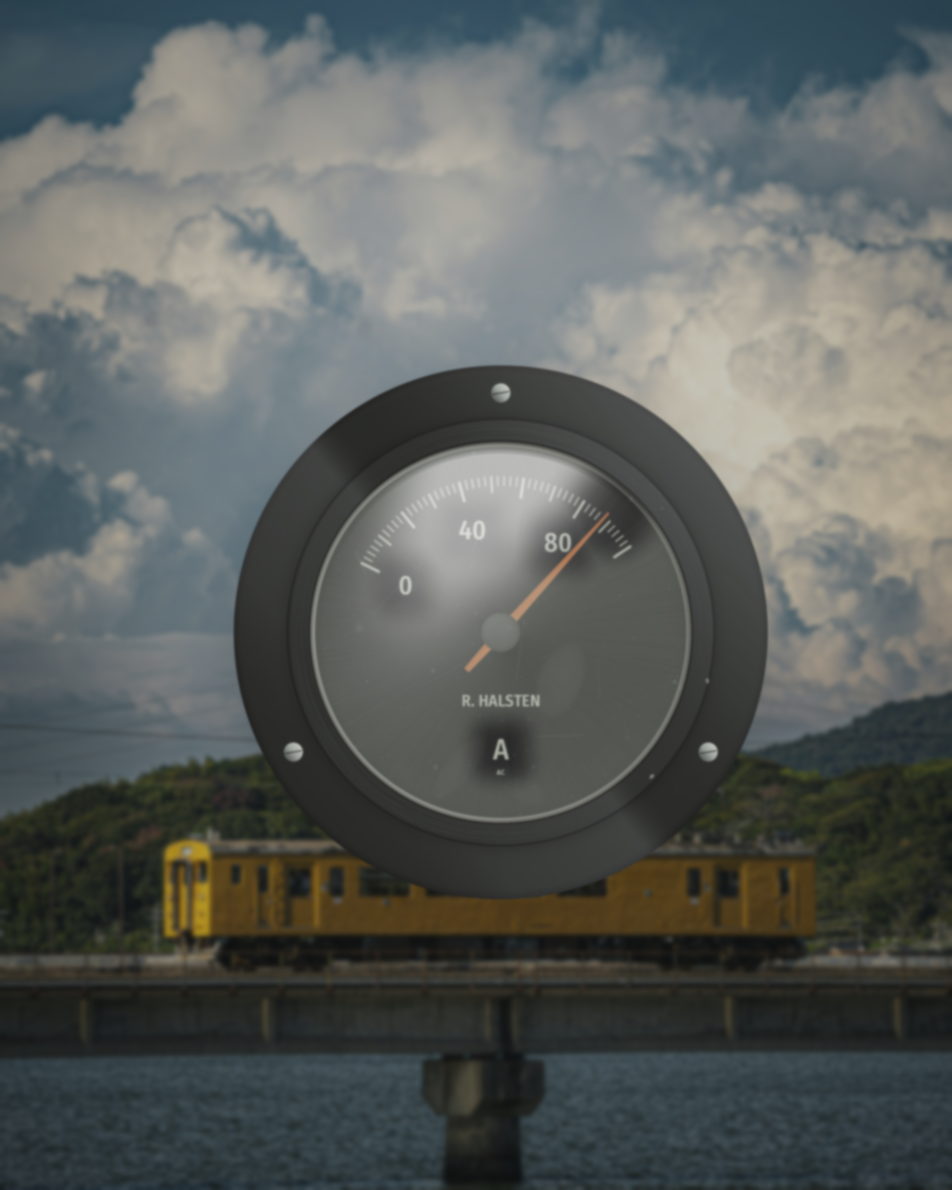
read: 88 A
